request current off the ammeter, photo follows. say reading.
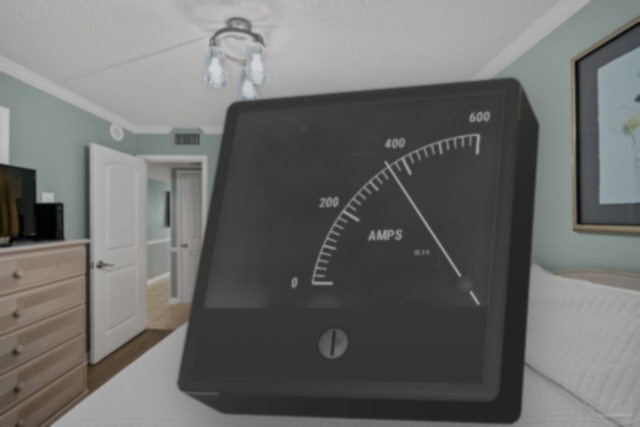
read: 360 A
